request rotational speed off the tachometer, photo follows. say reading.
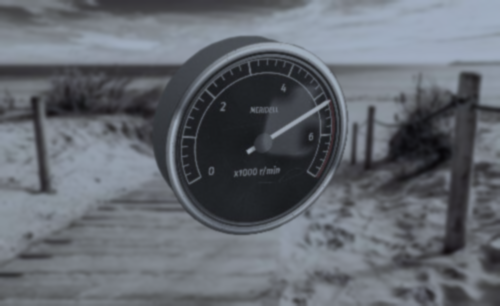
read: 5200 rpm
